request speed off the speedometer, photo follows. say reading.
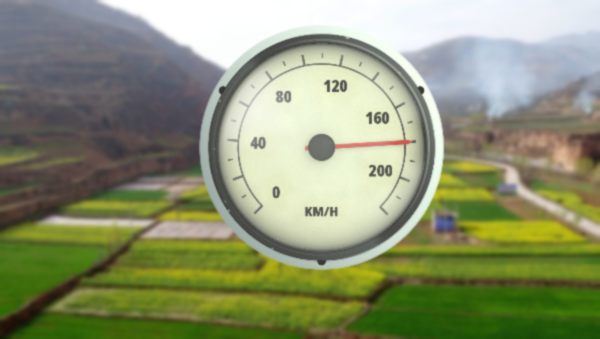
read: 180 km/h
